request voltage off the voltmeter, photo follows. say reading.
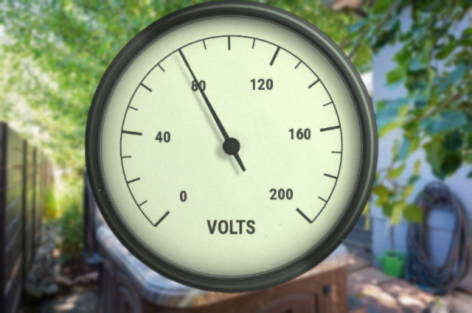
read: 80 V
